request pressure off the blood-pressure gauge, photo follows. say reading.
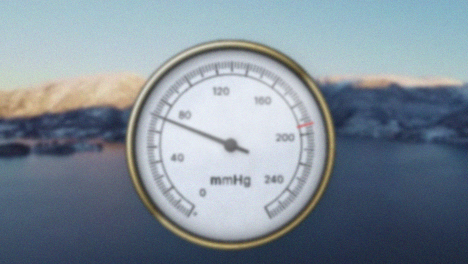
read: 70 mmHg
